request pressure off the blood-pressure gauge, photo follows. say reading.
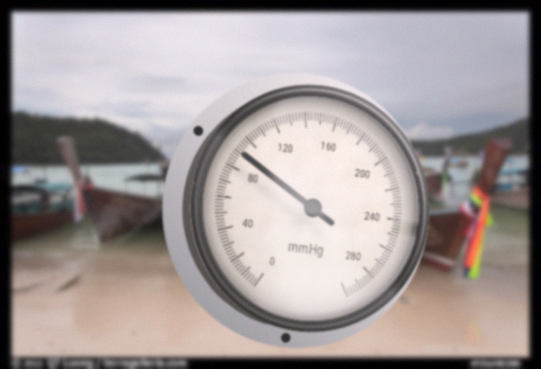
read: 90 mmHg
